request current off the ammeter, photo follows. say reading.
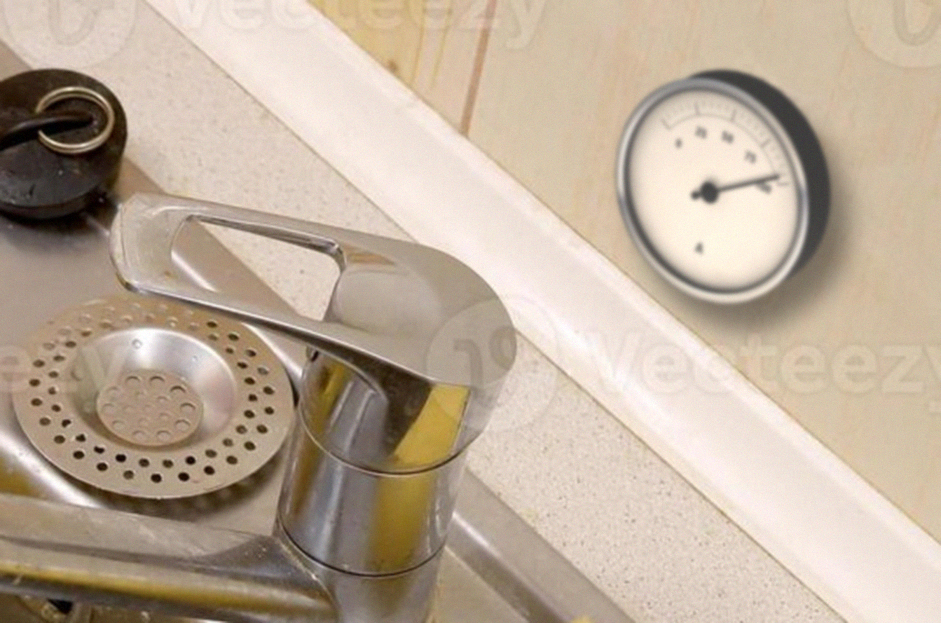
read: 95 A
